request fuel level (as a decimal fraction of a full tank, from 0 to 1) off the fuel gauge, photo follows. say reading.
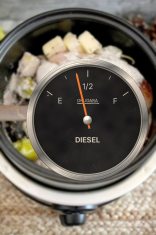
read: 0.375
